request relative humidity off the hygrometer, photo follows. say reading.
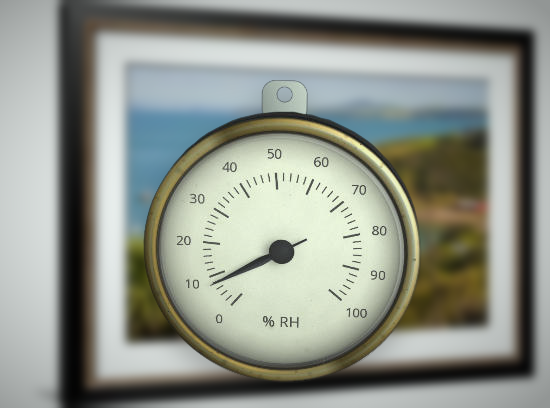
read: 8 %
